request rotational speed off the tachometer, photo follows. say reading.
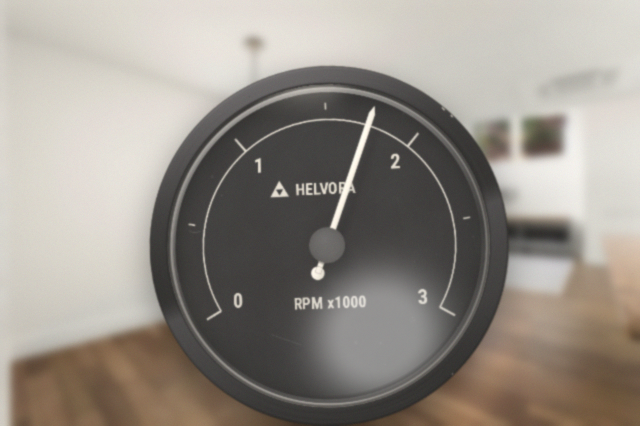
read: 1750 rpm
